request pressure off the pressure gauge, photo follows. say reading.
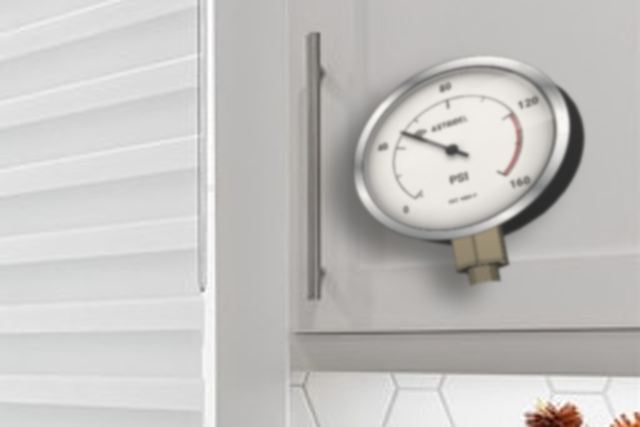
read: 50 psi
